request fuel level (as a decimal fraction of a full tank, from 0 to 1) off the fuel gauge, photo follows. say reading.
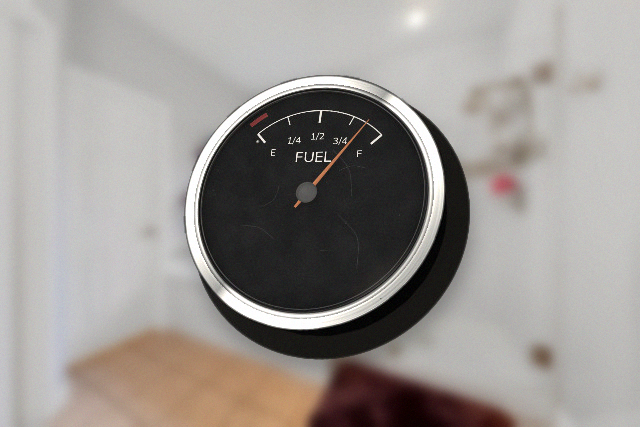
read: 0.875
